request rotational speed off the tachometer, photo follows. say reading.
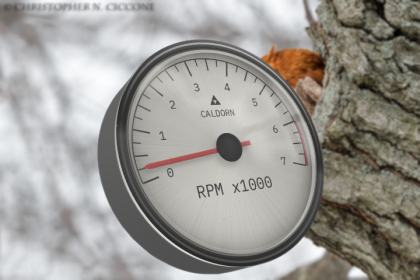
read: 250 rpm
